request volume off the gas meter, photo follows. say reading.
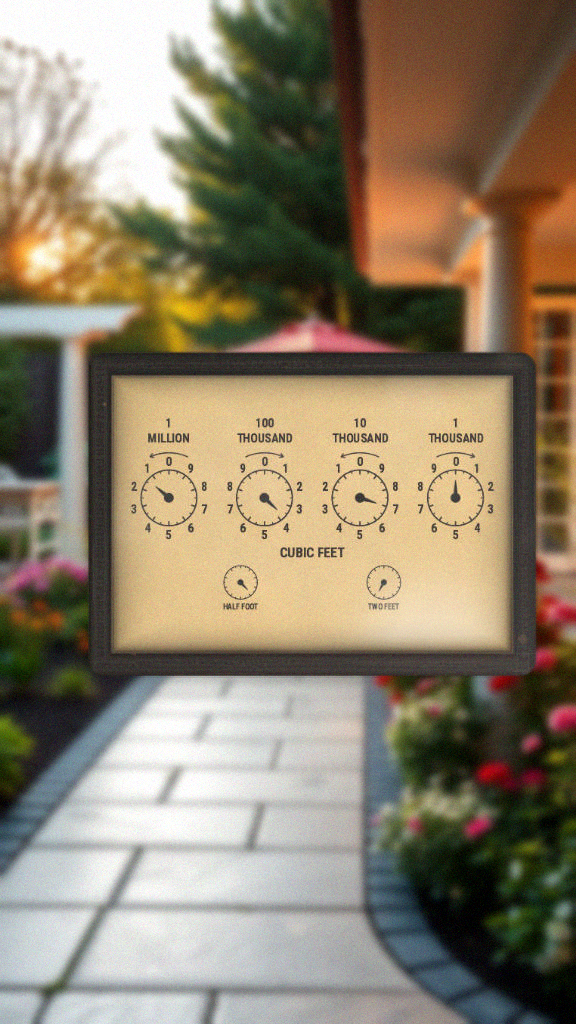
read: 137000 ft³
